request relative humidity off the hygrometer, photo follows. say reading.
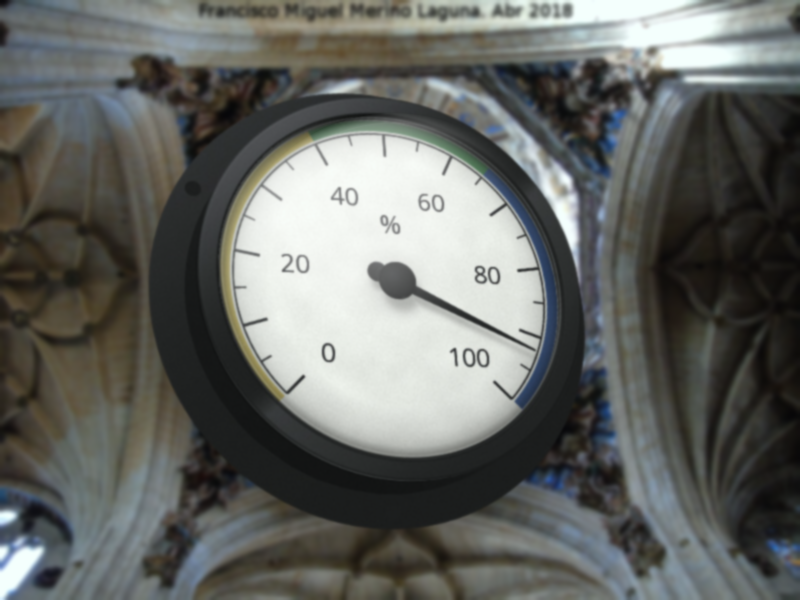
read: 92.5 %
